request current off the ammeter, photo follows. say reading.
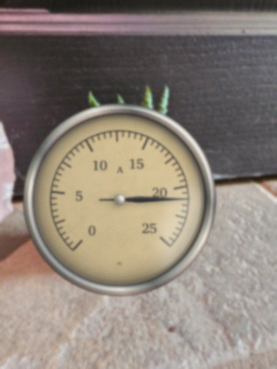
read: 21 A
